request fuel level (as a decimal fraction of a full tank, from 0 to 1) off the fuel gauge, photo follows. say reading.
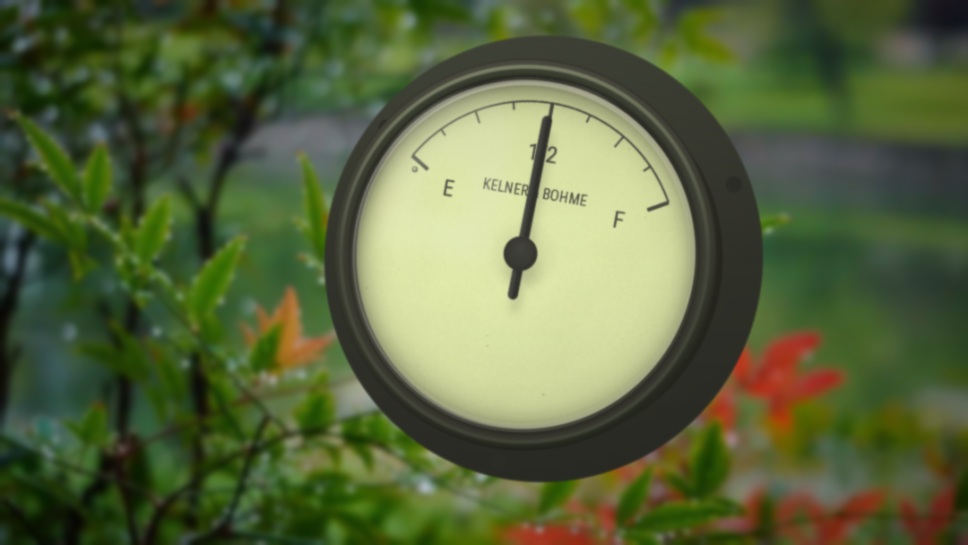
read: 0.5
